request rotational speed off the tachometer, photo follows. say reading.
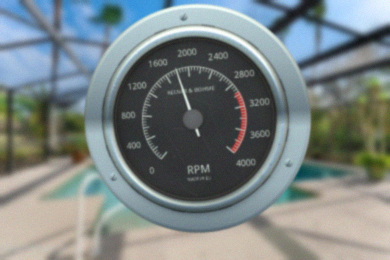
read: 1800 rpm
